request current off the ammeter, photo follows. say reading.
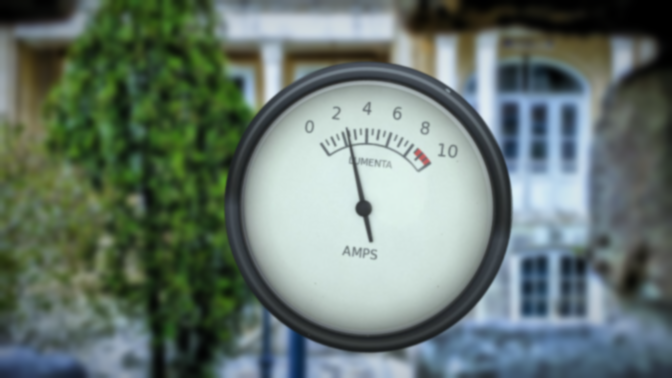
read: 2.5 A
